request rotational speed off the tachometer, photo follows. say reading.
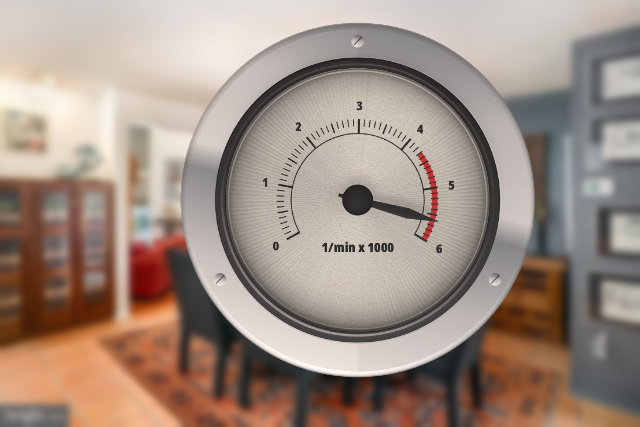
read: 5600 rpm
